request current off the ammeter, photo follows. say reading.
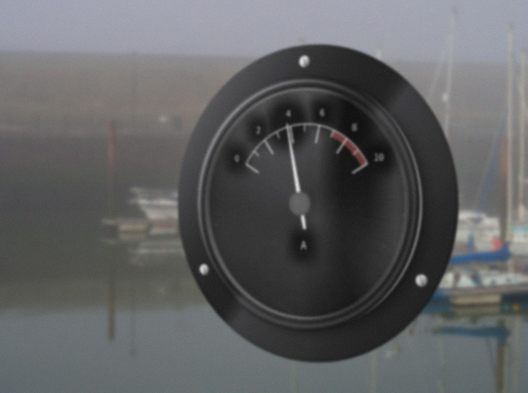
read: 4 A
